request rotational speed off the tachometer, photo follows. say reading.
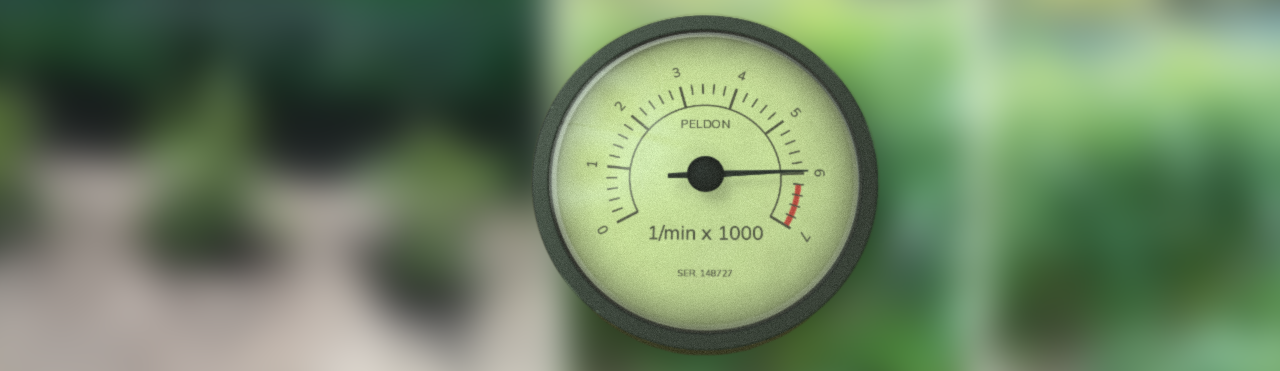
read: 6000 rpm
